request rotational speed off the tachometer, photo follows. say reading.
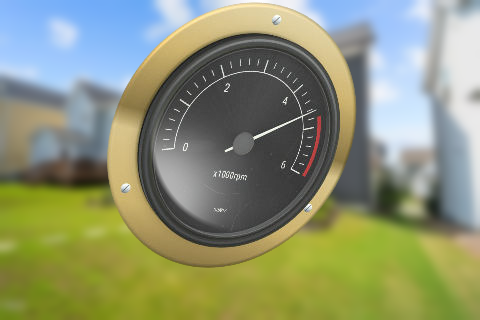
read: 4600 rpm
